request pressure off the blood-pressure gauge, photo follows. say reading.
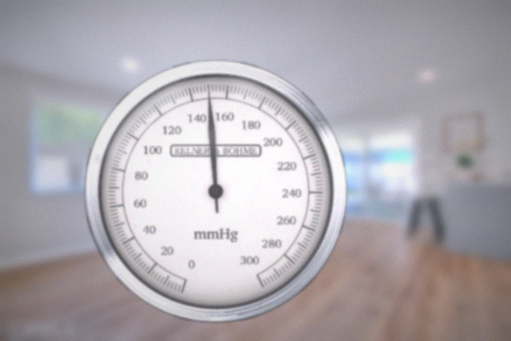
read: 150 mmHg
